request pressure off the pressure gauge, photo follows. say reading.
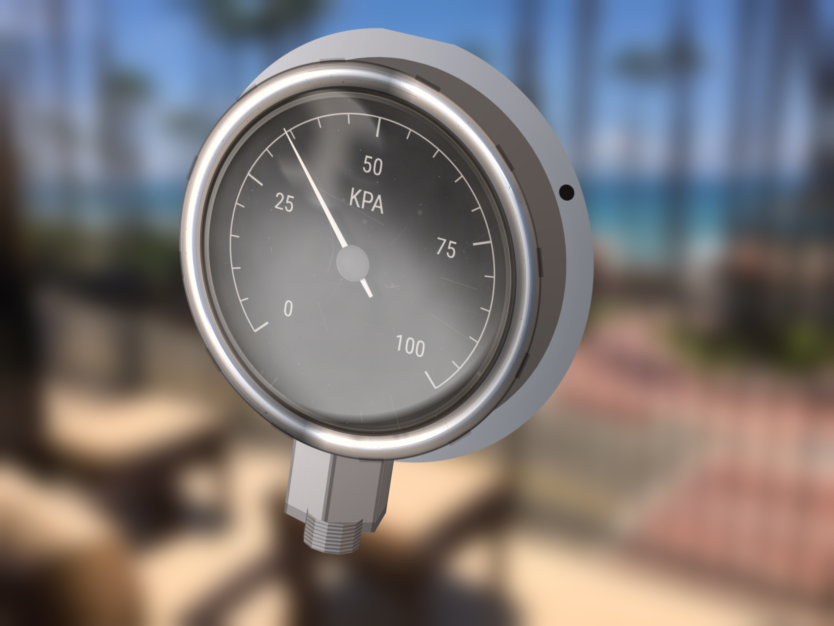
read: 35 kPa
